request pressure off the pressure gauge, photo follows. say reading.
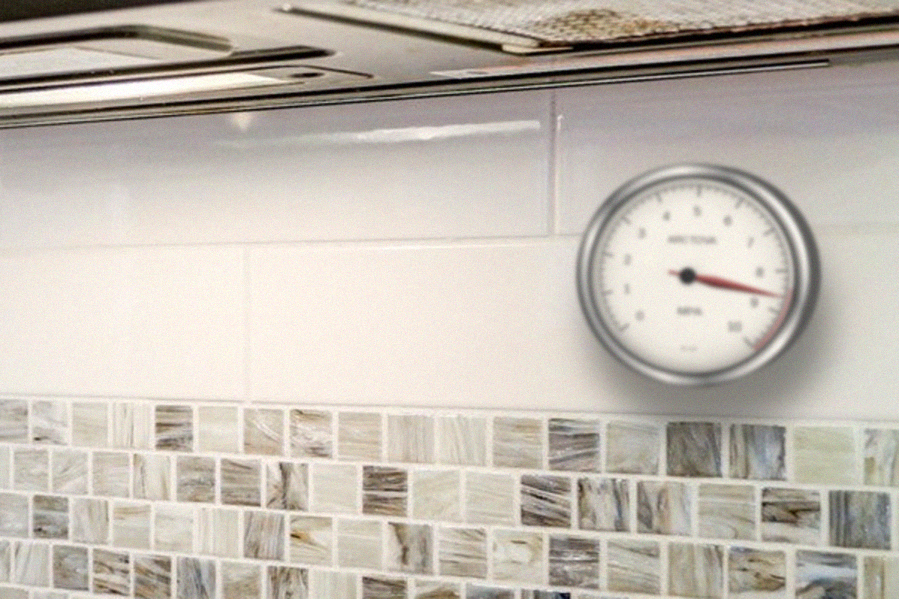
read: 8.6 MPa
